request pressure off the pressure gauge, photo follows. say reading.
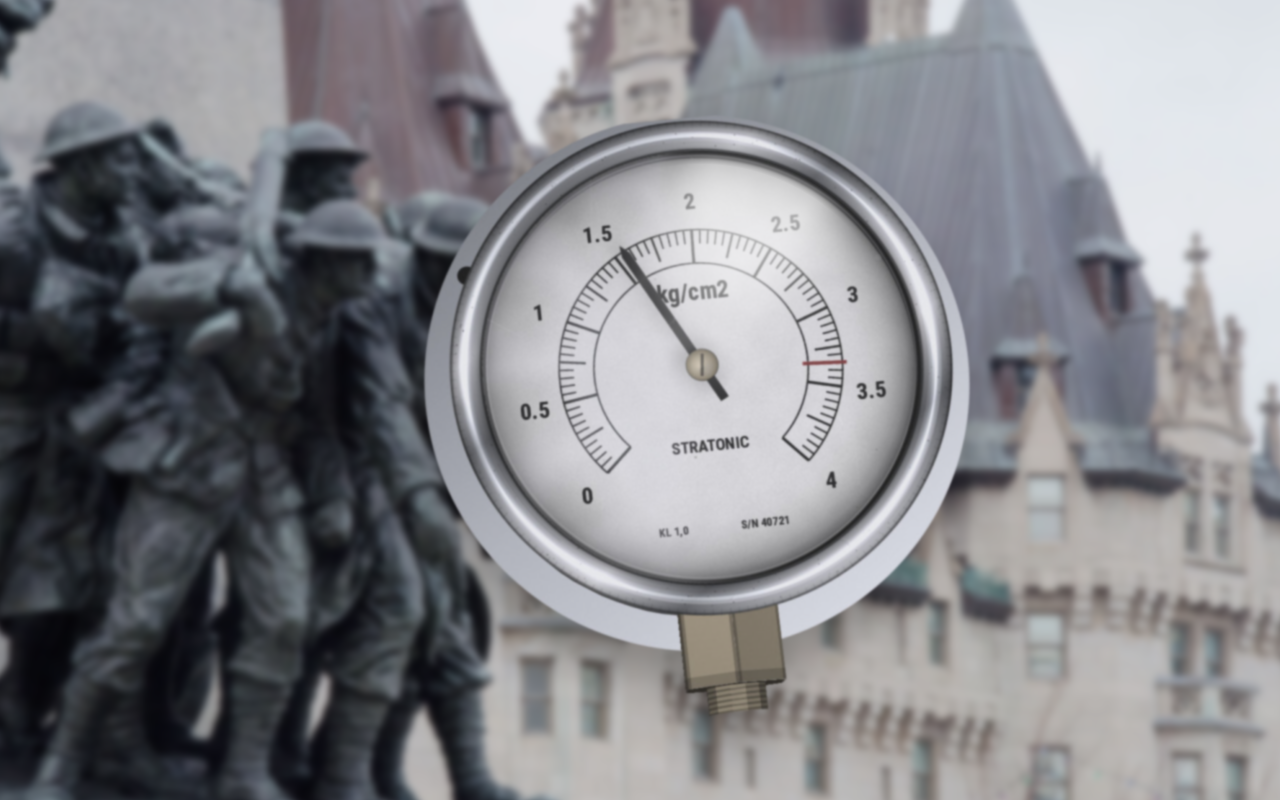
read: 1.55 kg/cm²
